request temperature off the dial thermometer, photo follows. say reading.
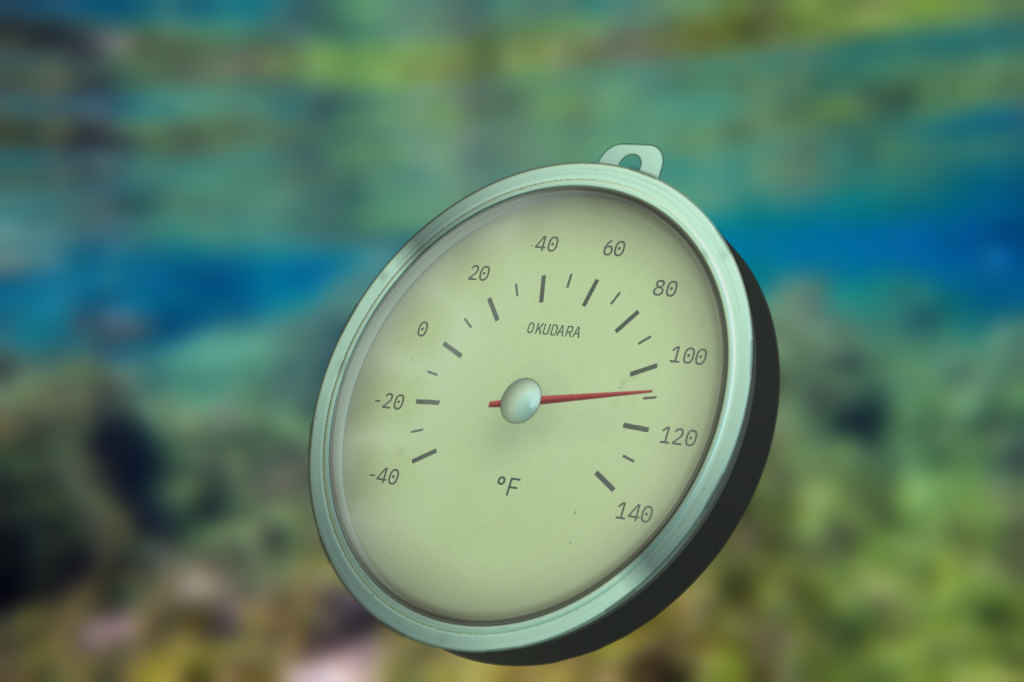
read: 110 °F
